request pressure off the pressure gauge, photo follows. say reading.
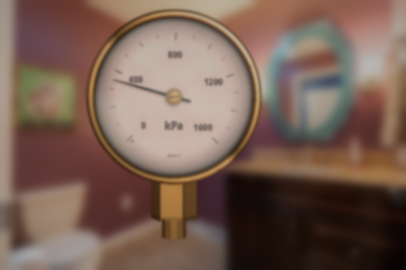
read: 350 kPa
